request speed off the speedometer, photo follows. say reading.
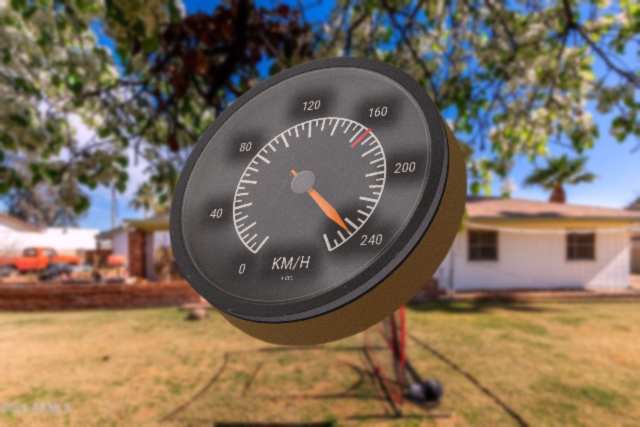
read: 245 km/h
